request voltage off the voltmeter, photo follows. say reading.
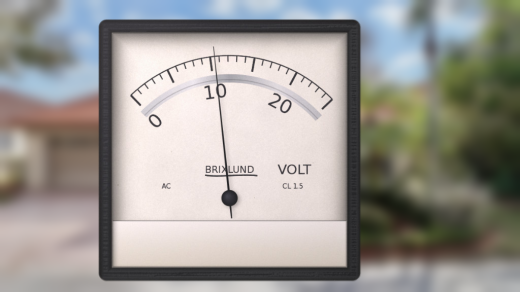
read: 10.5 V
